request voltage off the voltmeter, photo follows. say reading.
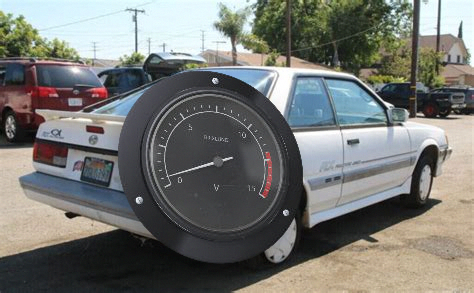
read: 0.5 V
